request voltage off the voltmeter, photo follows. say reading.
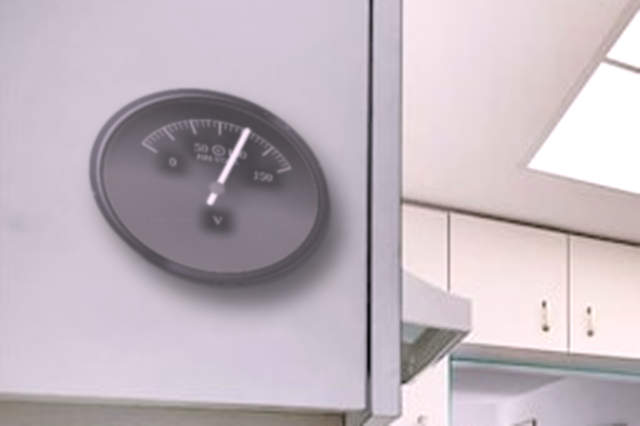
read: 100 V
